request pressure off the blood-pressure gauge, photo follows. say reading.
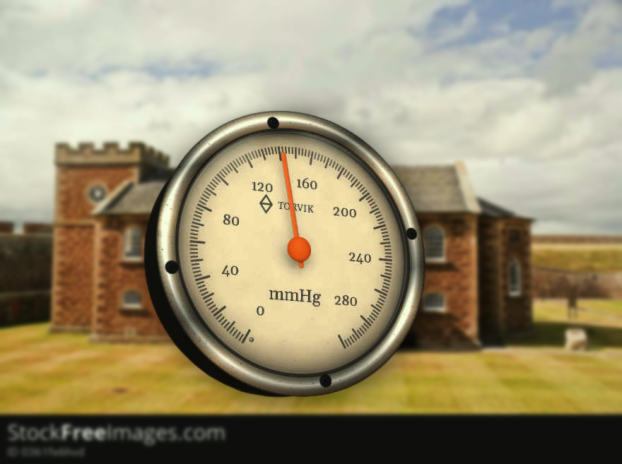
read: 140 mmHg
